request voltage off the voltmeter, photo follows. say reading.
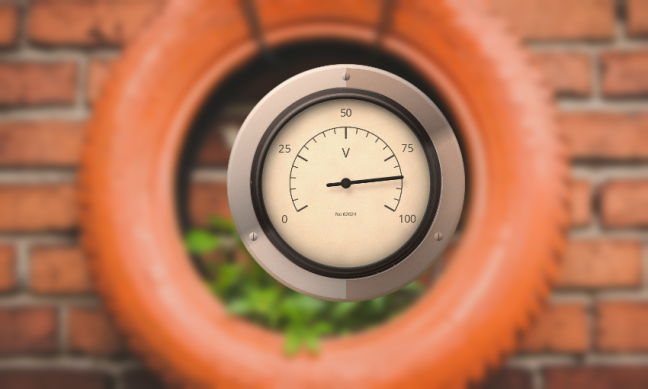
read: 85 V
